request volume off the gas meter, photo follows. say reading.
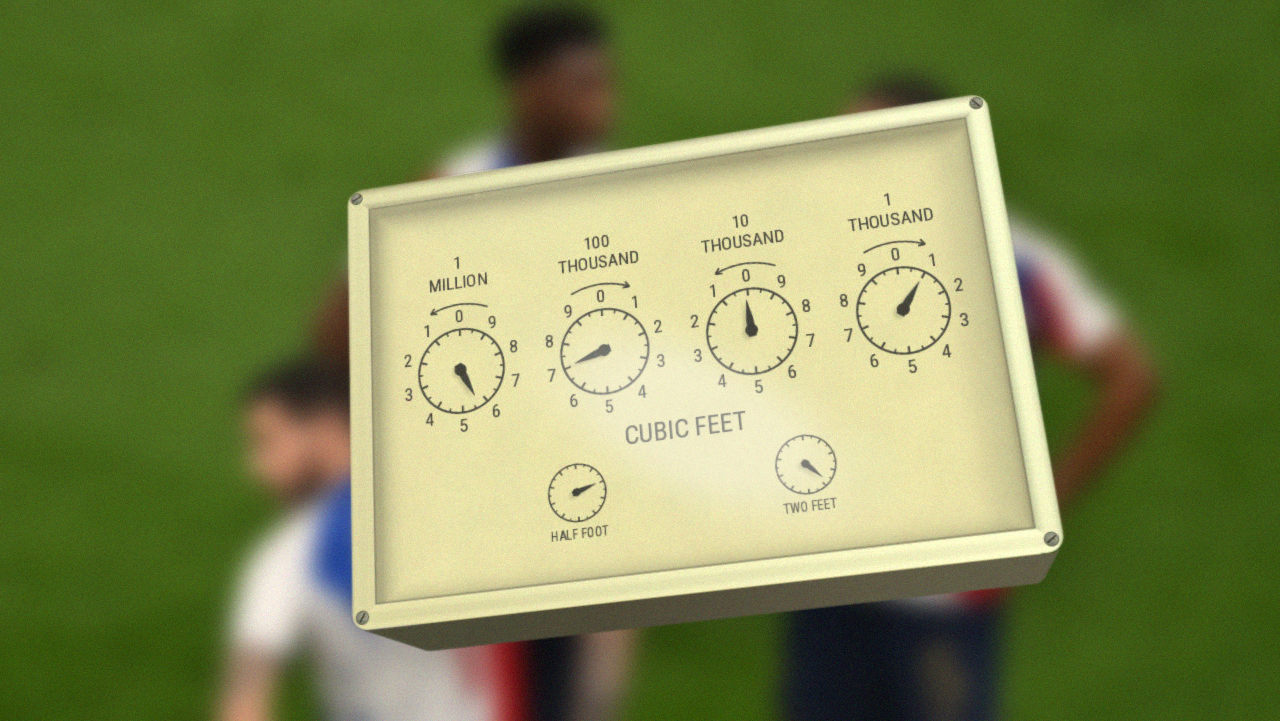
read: 570100 ft³
